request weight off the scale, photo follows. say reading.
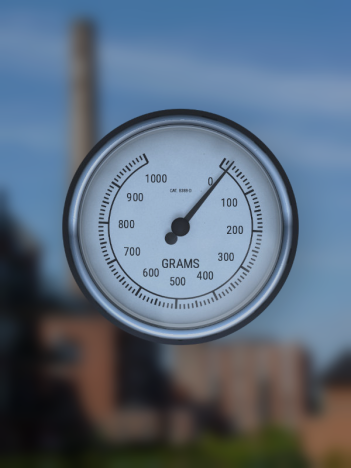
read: 20 g
